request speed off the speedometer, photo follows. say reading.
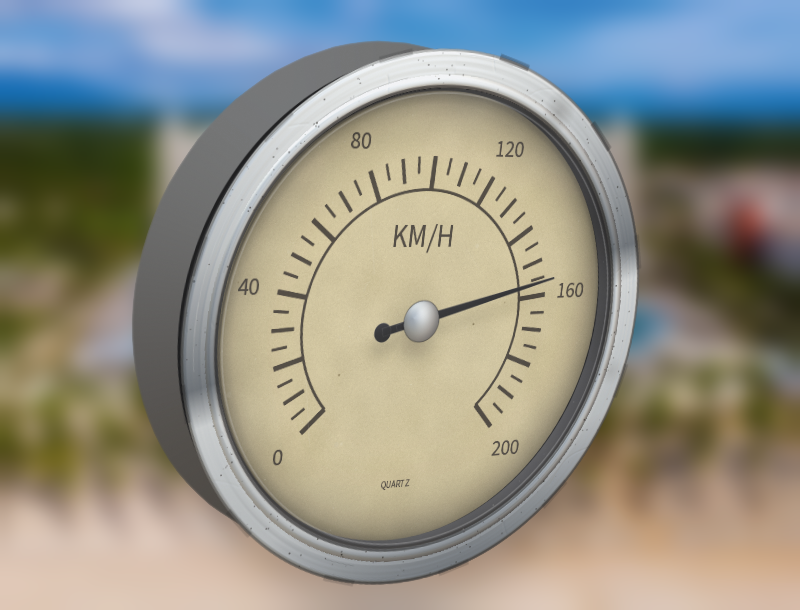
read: 155 km/h
